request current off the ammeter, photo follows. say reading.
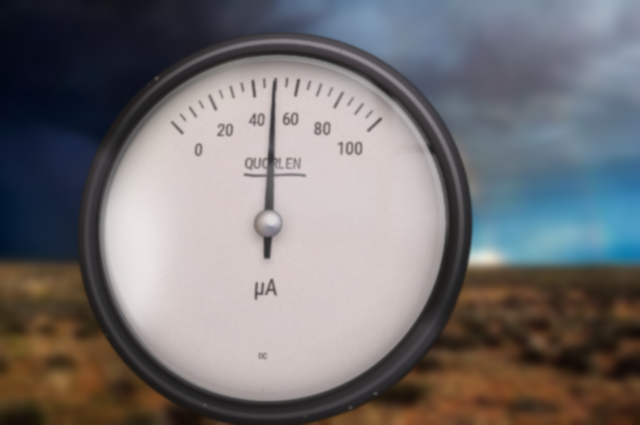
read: 50 µA
